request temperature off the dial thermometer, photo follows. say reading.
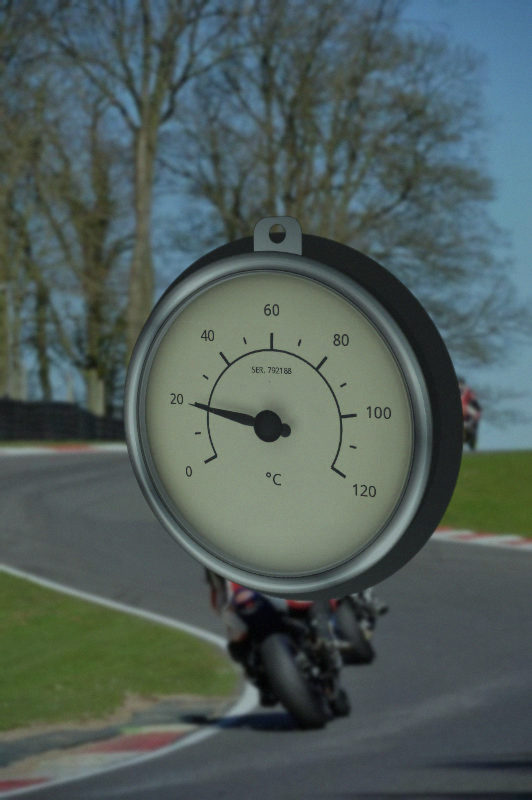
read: 20 °C
